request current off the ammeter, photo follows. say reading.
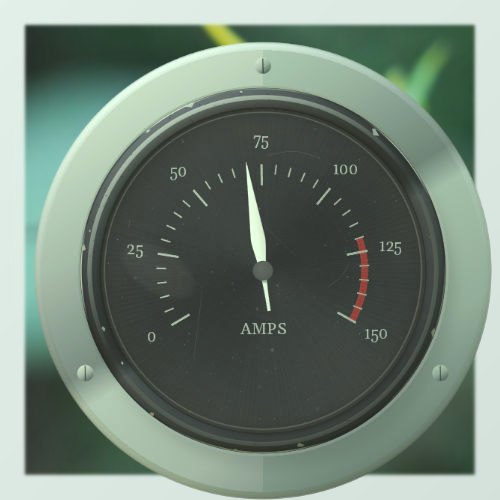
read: 70 A
